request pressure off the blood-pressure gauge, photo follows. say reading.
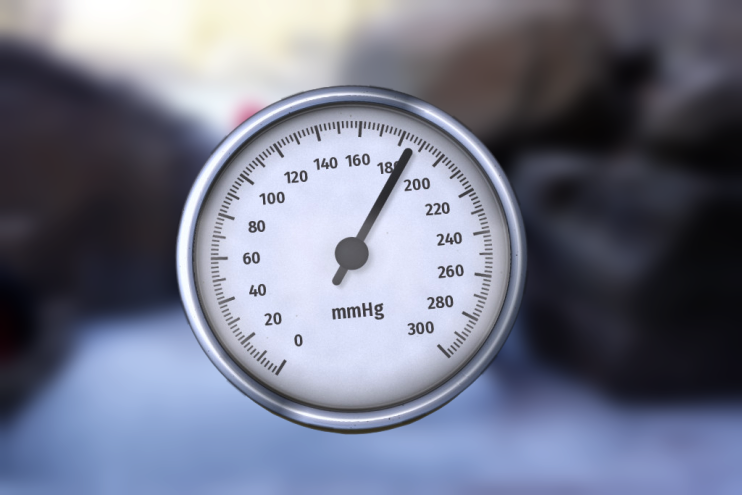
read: 186 mmHg
